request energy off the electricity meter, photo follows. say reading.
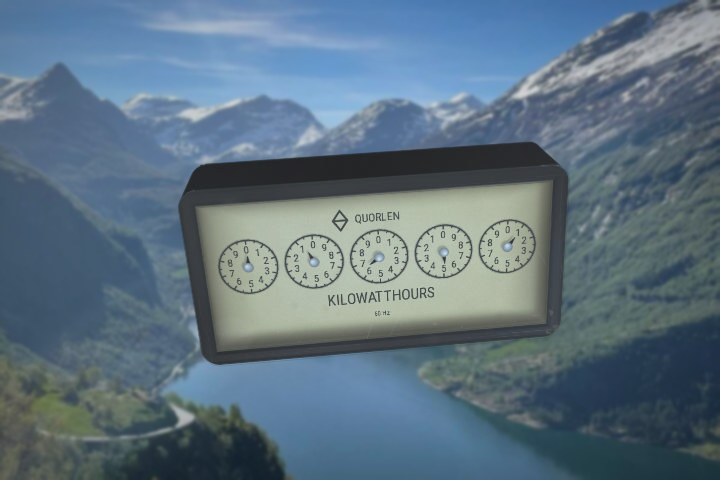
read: 651 kWh
